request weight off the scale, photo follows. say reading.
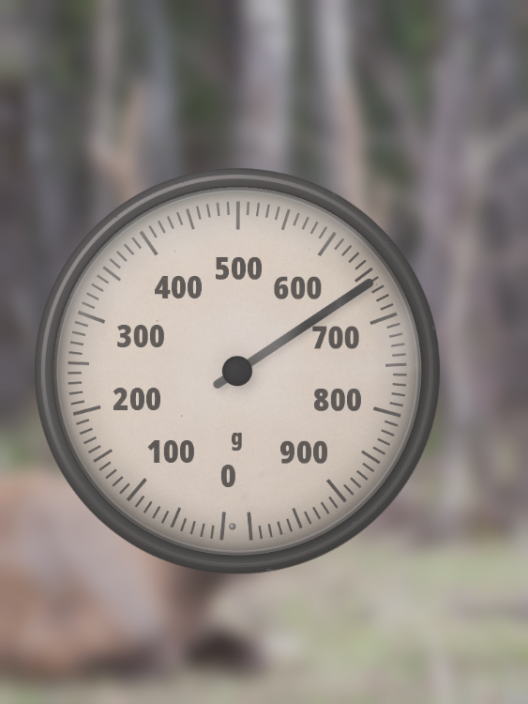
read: 660 g
